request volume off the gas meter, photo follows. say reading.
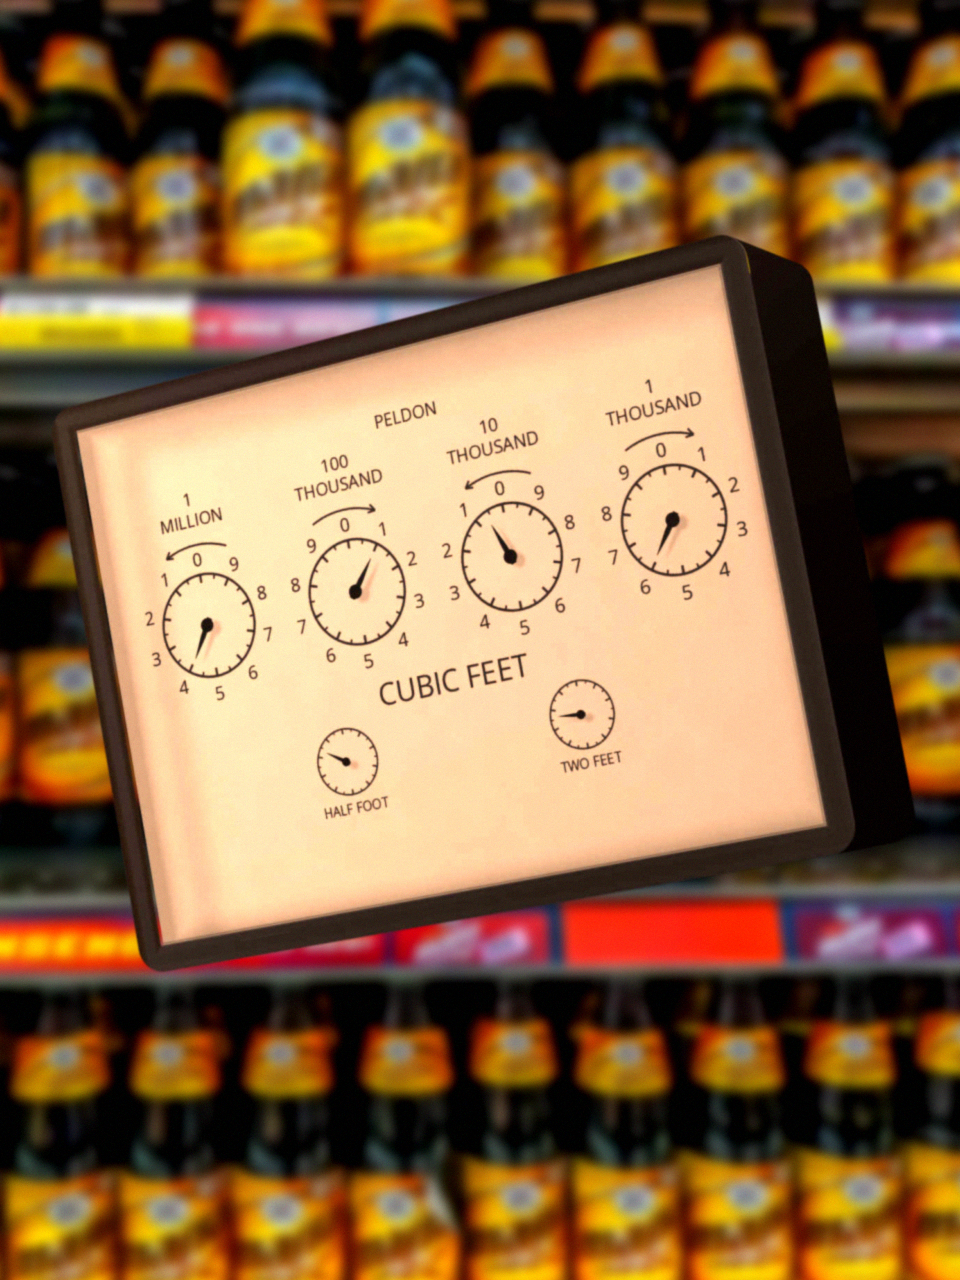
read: 410600 ft³
